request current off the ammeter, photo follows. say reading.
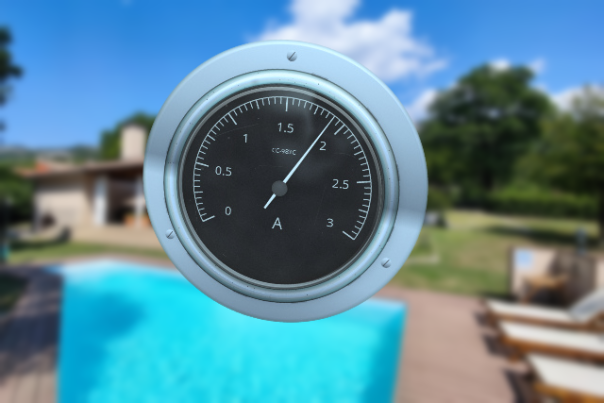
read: 1.9 A
